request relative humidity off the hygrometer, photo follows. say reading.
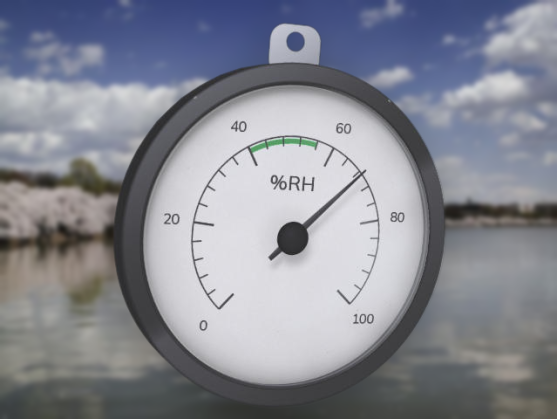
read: 68 %
